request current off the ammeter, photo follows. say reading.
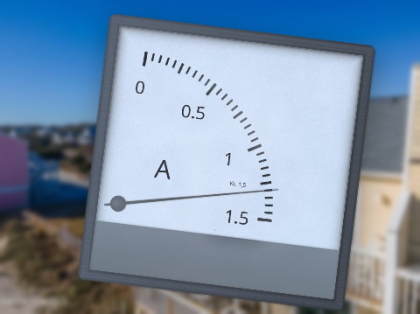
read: 1.3 A
